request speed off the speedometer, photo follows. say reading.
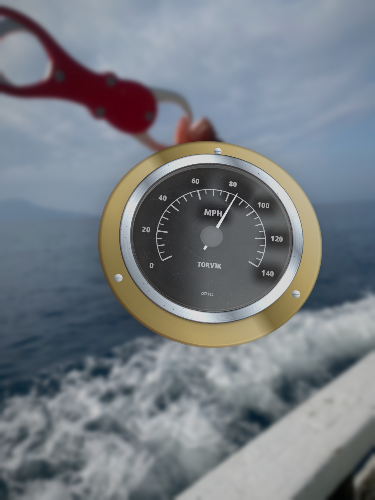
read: 85 mph
